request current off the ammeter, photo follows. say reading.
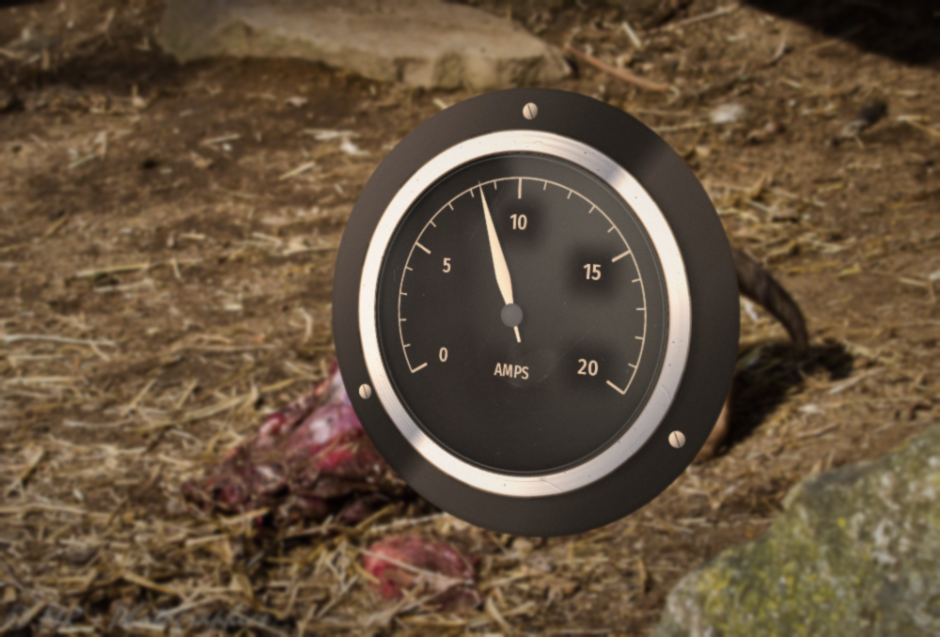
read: 8.5 A
